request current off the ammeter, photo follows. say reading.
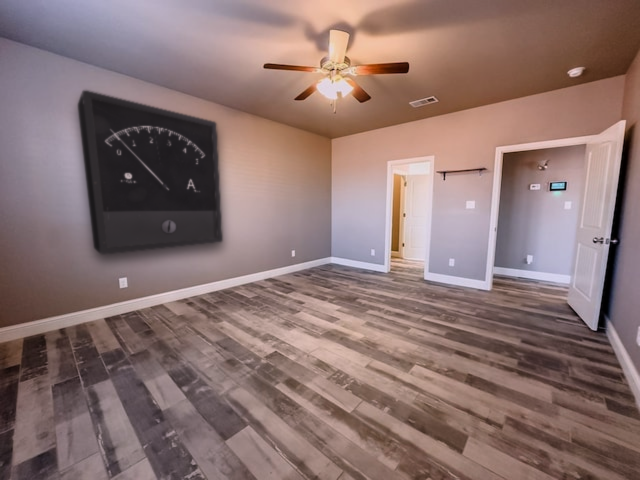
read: 0.5 A
